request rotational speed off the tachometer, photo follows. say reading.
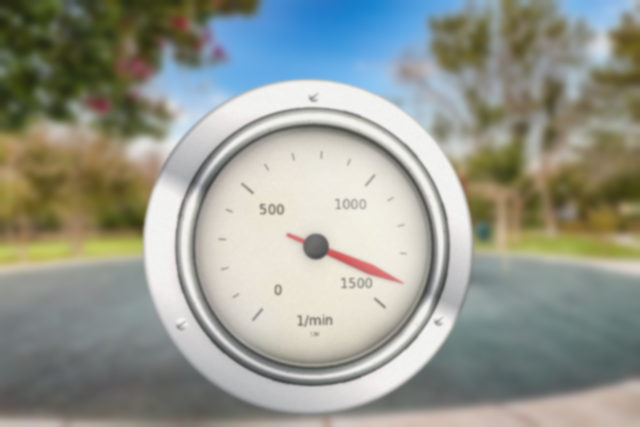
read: 1400 rpm
